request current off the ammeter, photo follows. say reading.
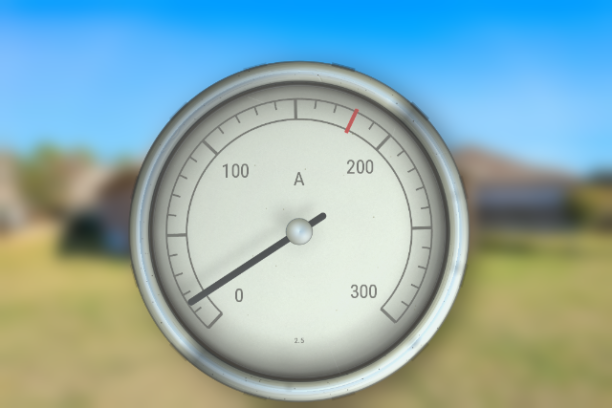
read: 15 A
